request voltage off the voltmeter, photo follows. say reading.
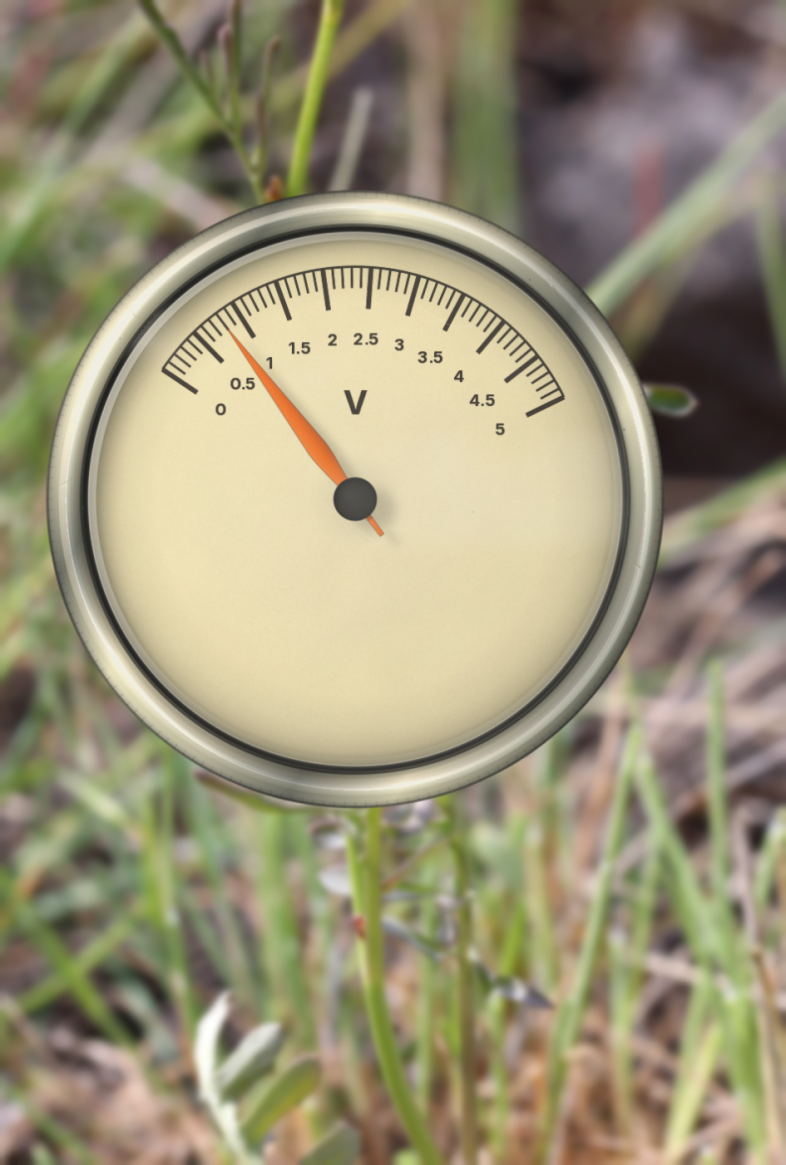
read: 0.8 V
